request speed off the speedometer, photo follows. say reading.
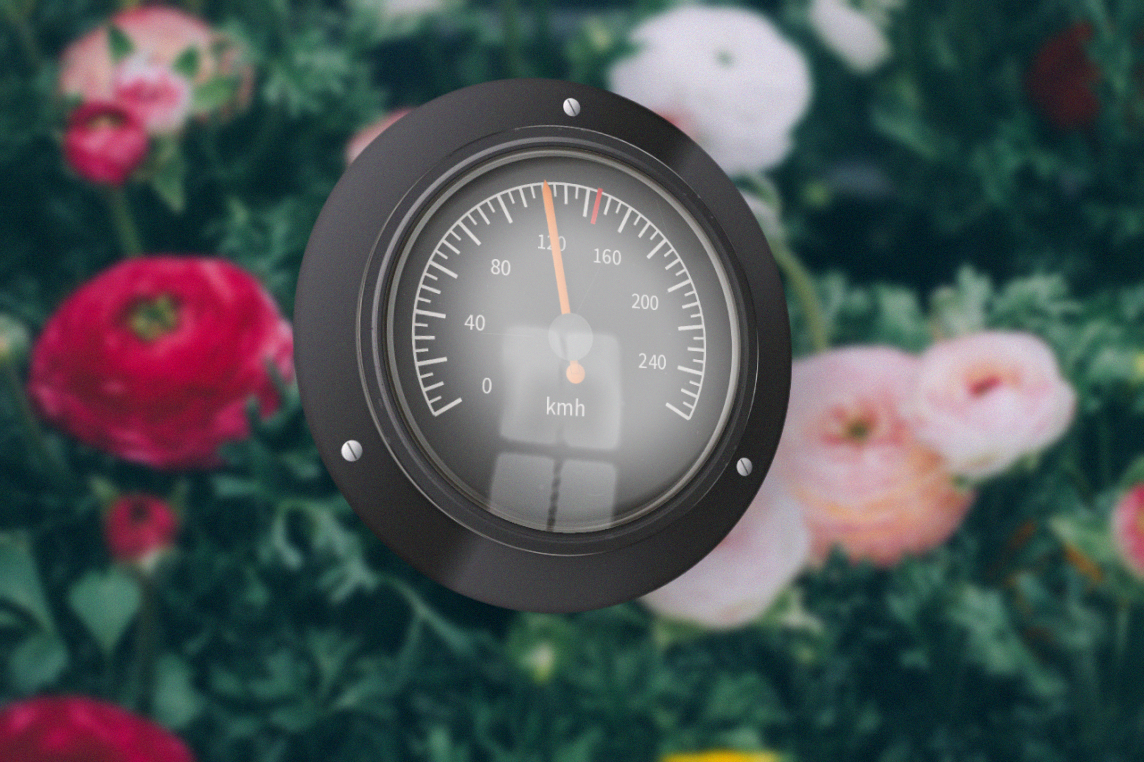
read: 120 km/h
